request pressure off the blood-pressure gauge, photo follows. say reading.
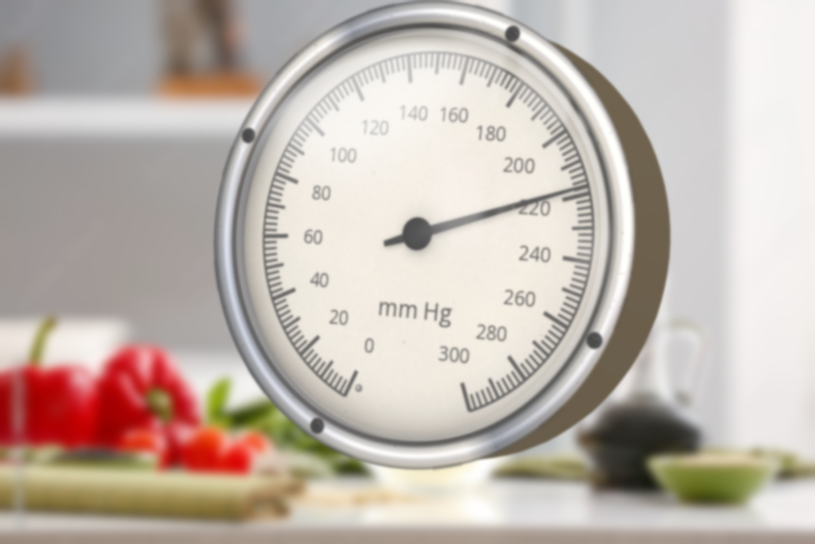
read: 218 mmHg
